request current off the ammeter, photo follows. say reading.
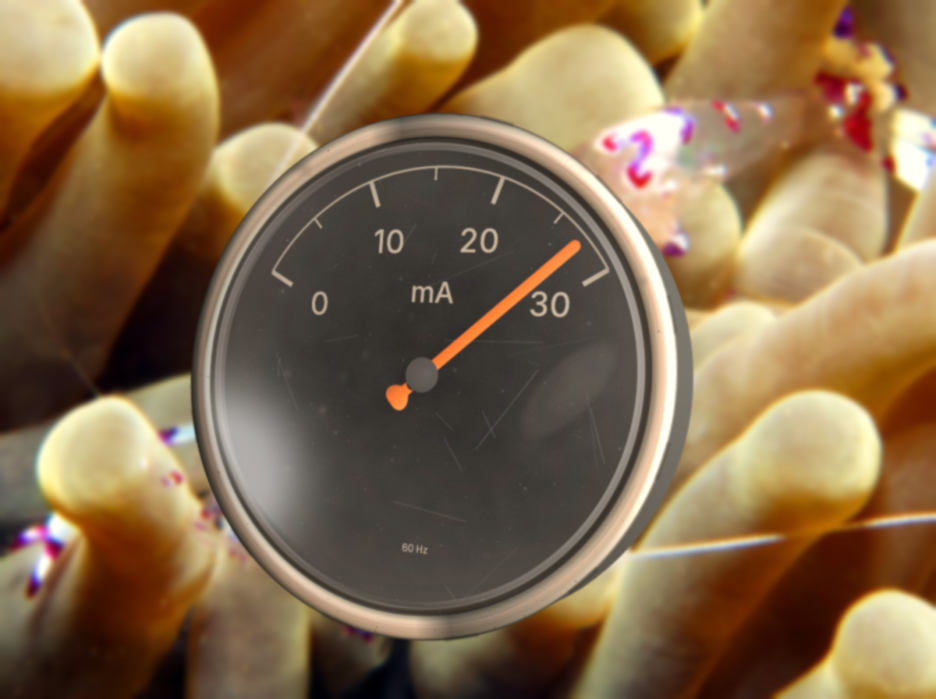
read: 27.5 mA
